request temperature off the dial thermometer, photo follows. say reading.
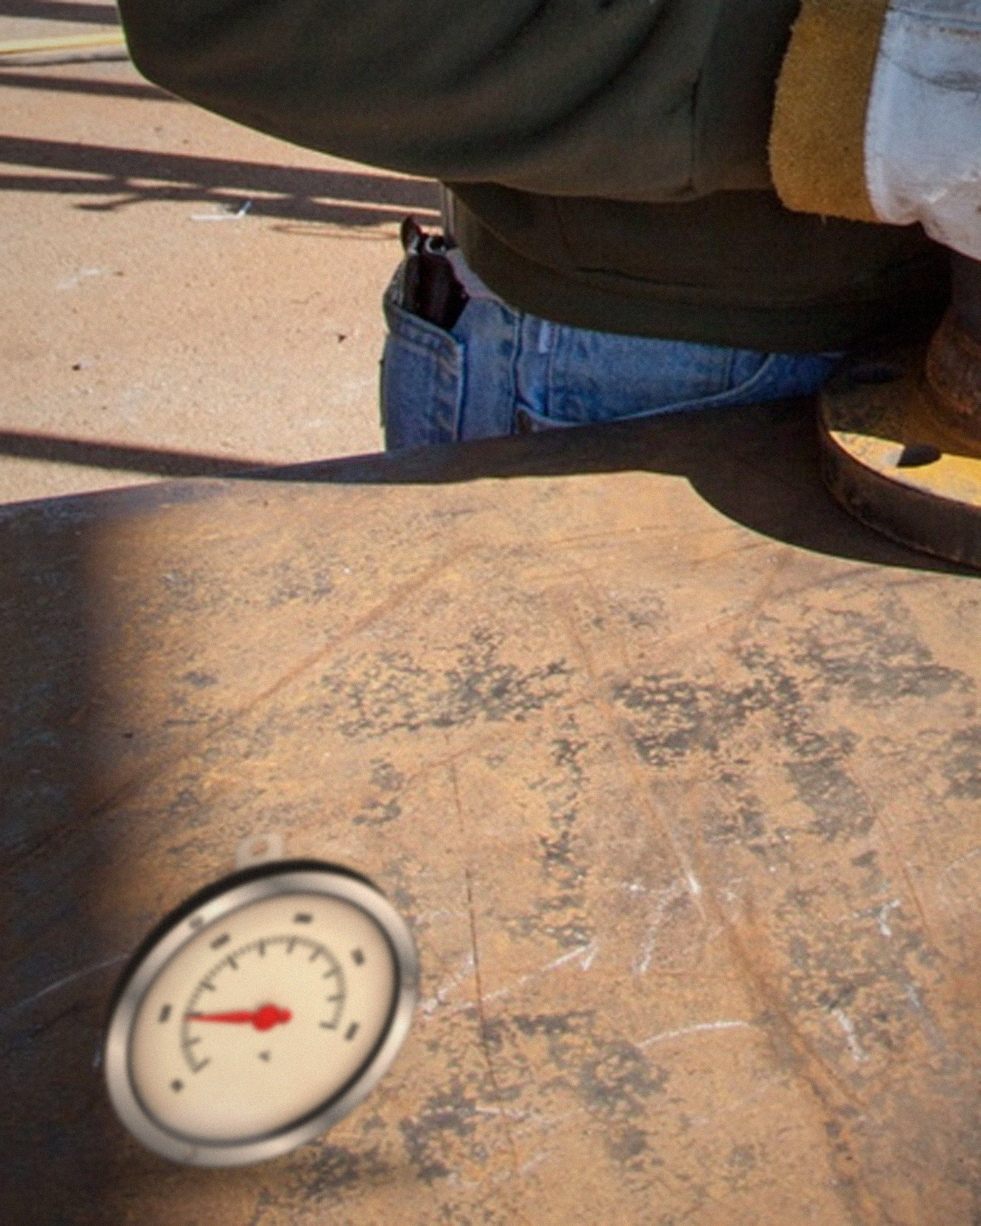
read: 100 °C
